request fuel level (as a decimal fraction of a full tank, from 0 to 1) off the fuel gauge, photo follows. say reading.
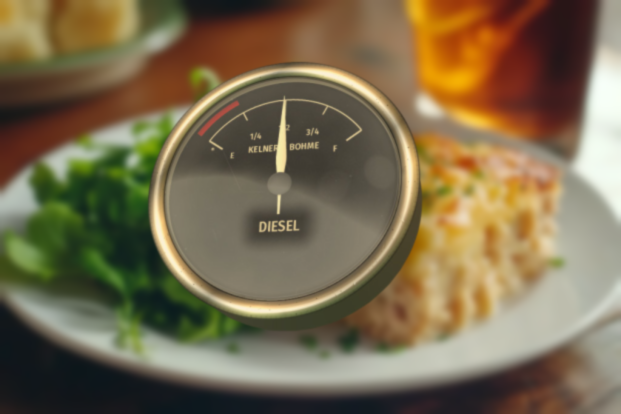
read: 0.5
